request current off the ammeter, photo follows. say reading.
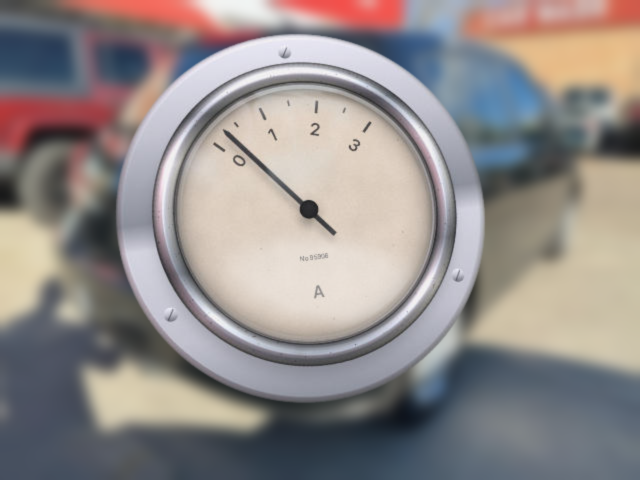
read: 0.25 A
